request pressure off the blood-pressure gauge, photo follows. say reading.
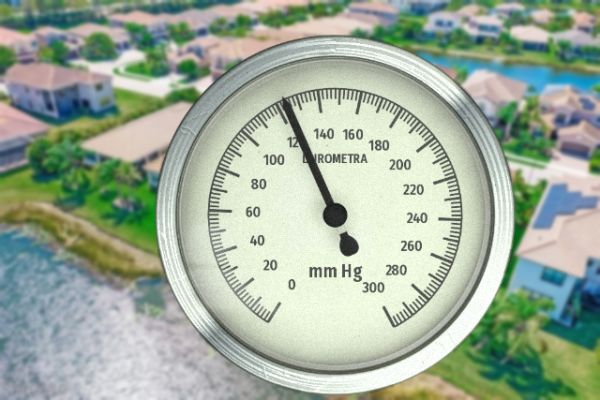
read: 124 mmHg
